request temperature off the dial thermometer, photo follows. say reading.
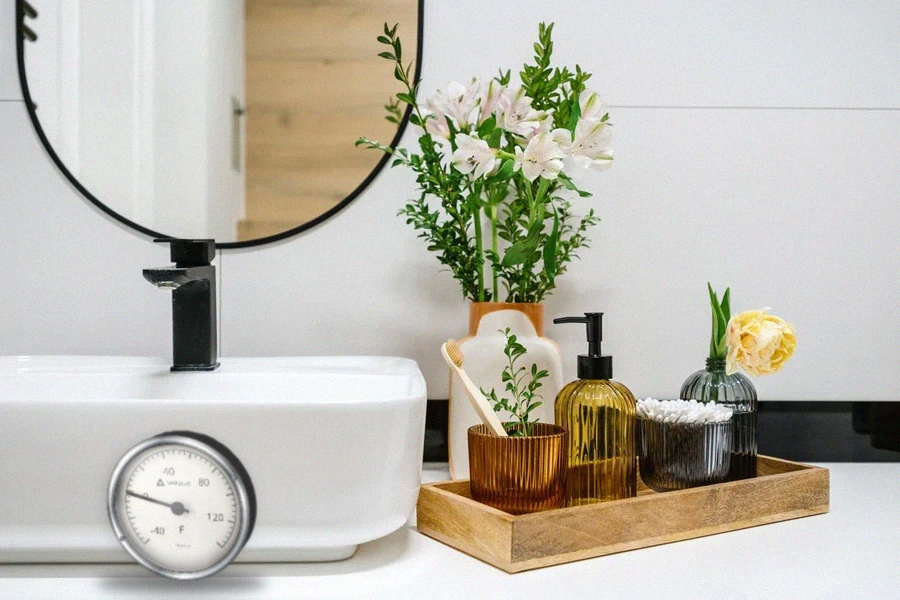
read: 0 °F
